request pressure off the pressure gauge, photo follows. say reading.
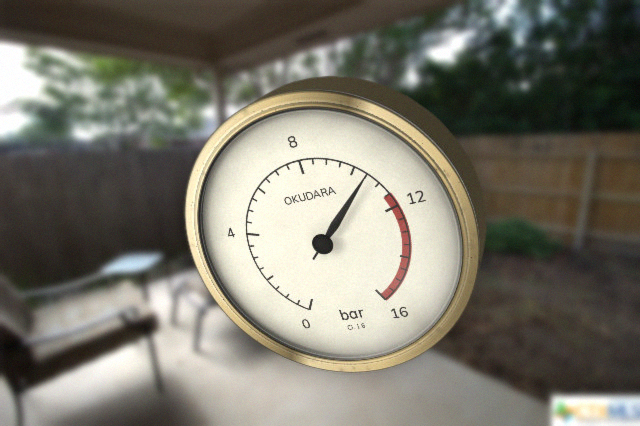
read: 10.5 bar
